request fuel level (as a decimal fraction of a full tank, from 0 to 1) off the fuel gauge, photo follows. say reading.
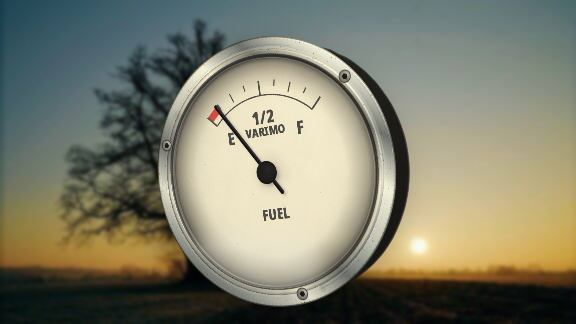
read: 0.125
